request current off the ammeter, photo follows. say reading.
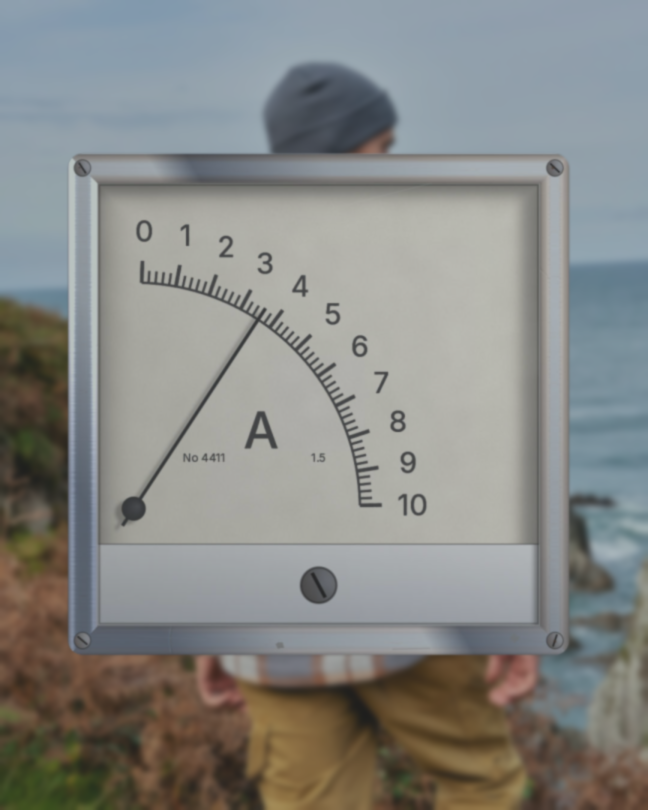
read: 3.6 A
